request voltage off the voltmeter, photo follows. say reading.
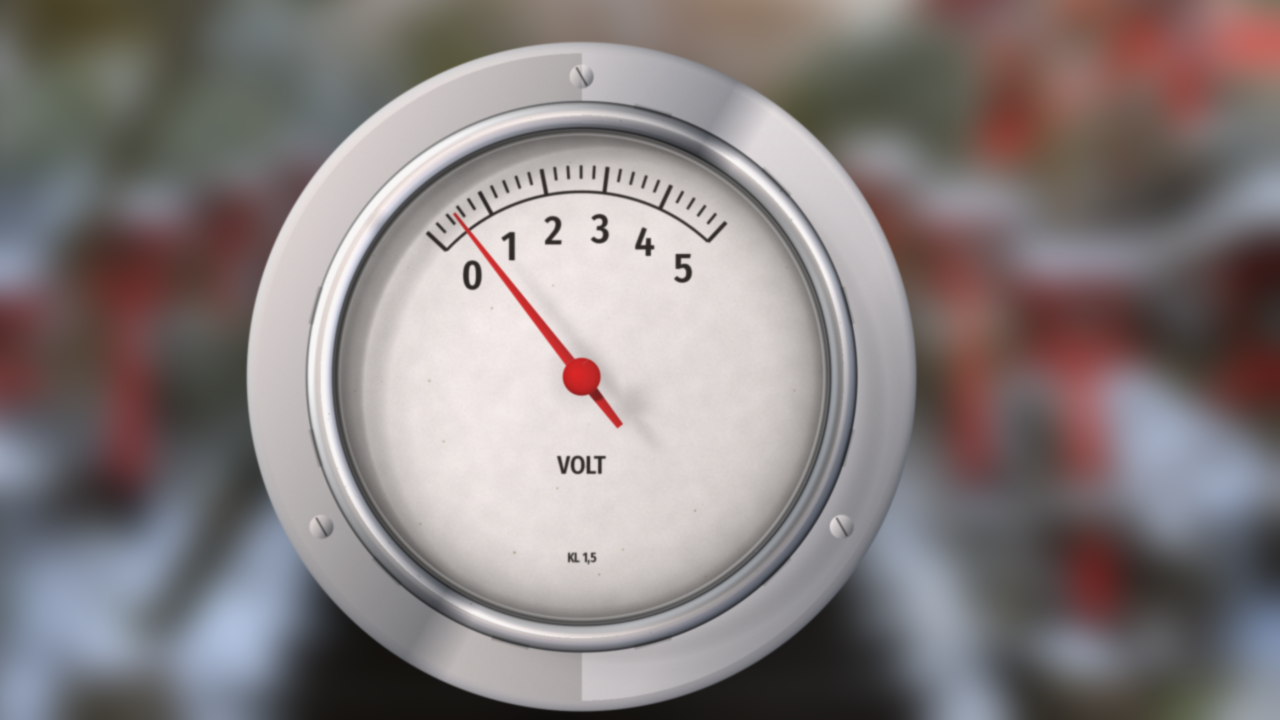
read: 0.5 V
